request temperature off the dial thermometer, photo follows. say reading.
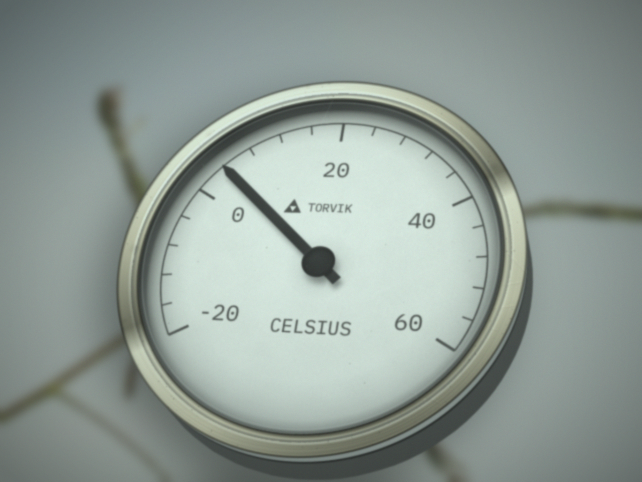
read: 4 °C
